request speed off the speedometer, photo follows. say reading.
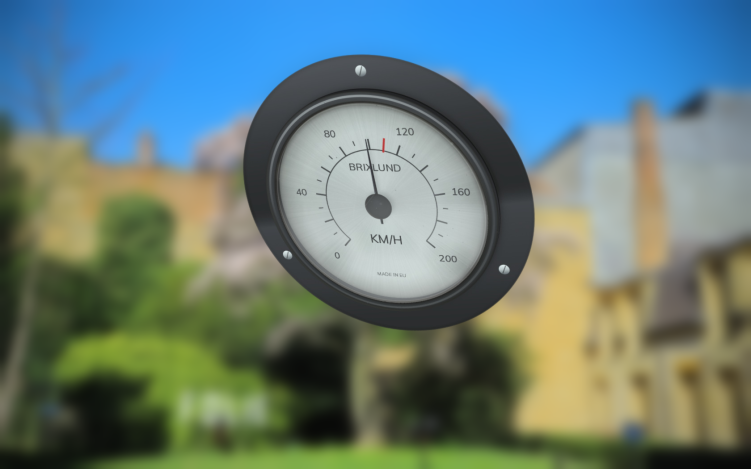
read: 100 km/h
